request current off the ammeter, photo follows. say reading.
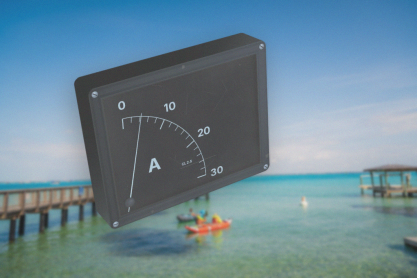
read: 4 A
